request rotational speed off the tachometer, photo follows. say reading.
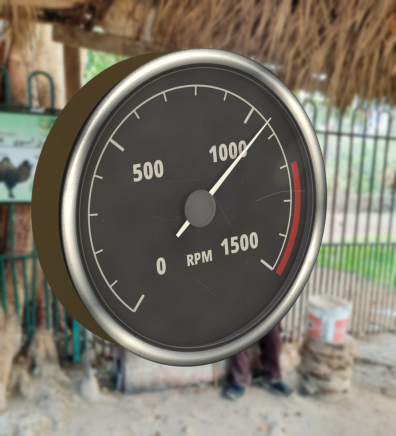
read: 1050 rpm
